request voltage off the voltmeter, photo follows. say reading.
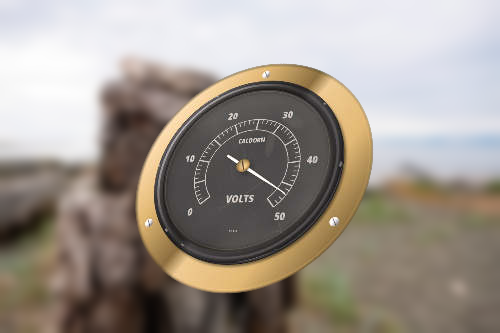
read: 47 V
